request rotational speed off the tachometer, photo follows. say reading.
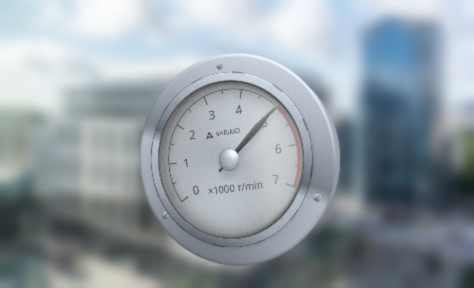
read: 5000 rpm
